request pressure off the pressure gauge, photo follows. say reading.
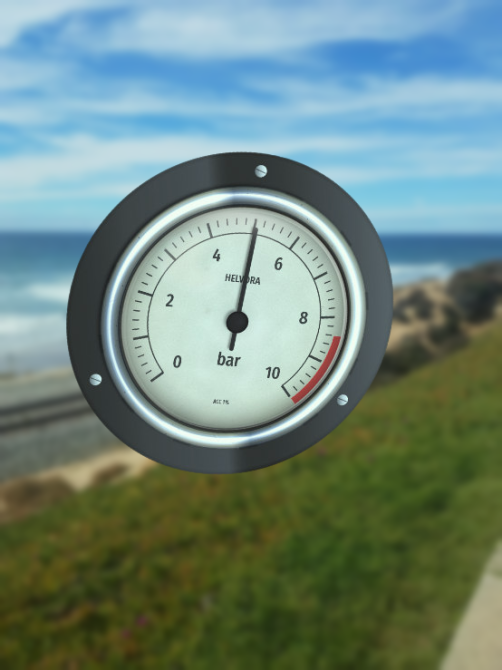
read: 5 bar
